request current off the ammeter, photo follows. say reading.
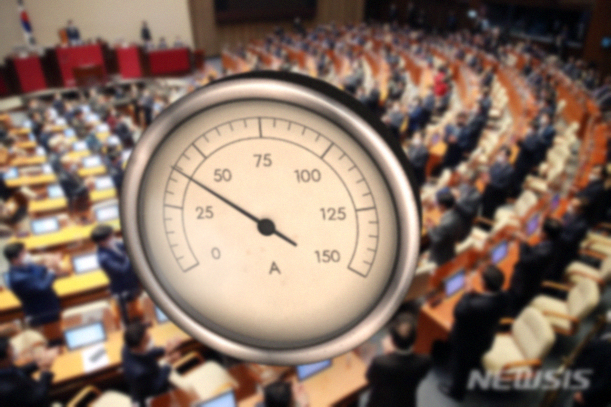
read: 40 A
